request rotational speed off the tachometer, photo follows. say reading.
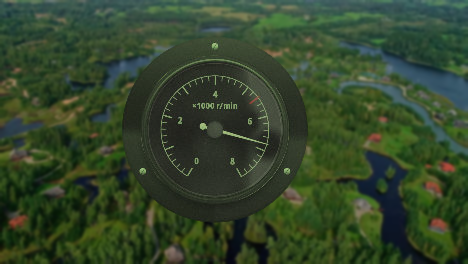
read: 6800 rpm
